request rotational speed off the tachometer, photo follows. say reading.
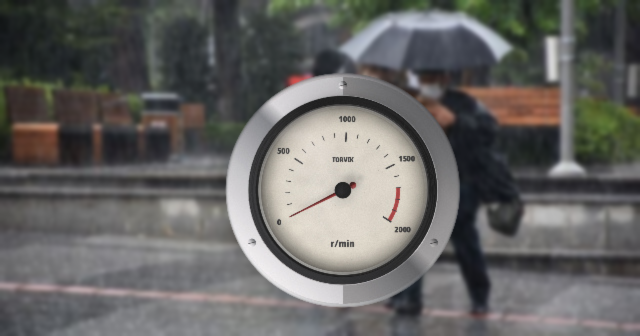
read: 0 rpm
